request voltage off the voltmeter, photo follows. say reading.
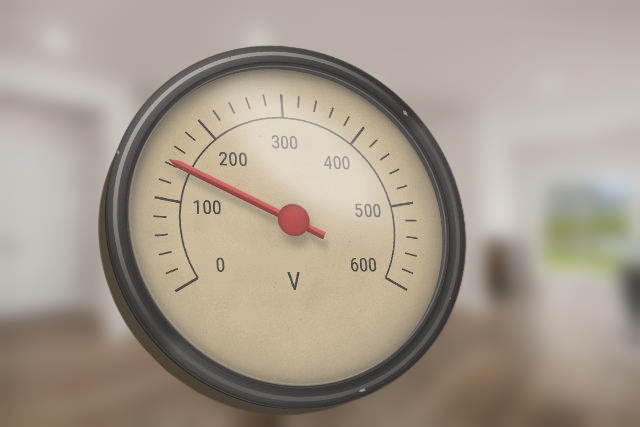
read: 140 V
